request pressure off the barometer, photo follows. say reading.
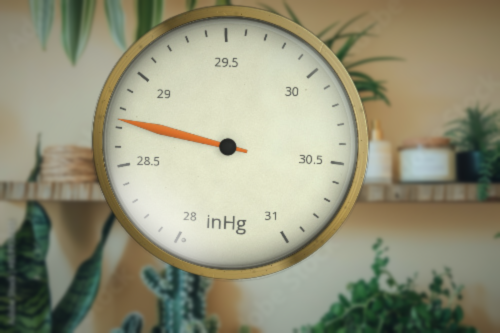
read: 28.75 inHg
